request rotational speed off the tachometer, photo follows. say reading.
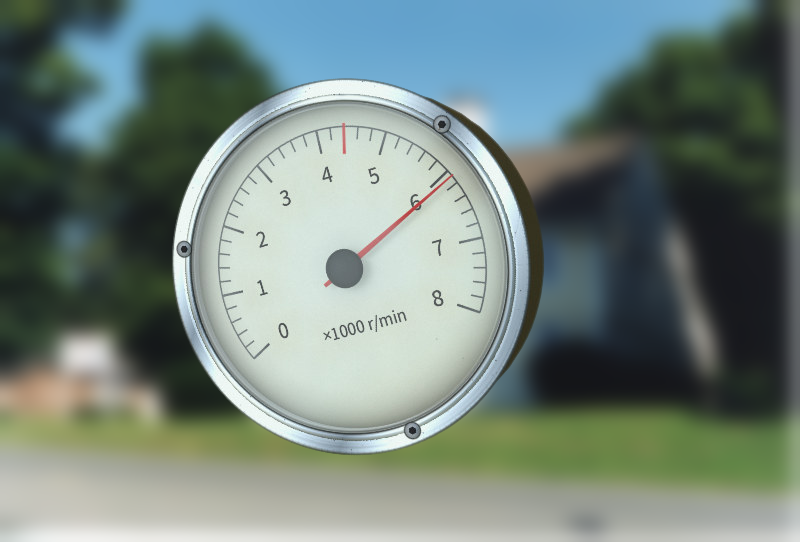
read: 6100 rpm
